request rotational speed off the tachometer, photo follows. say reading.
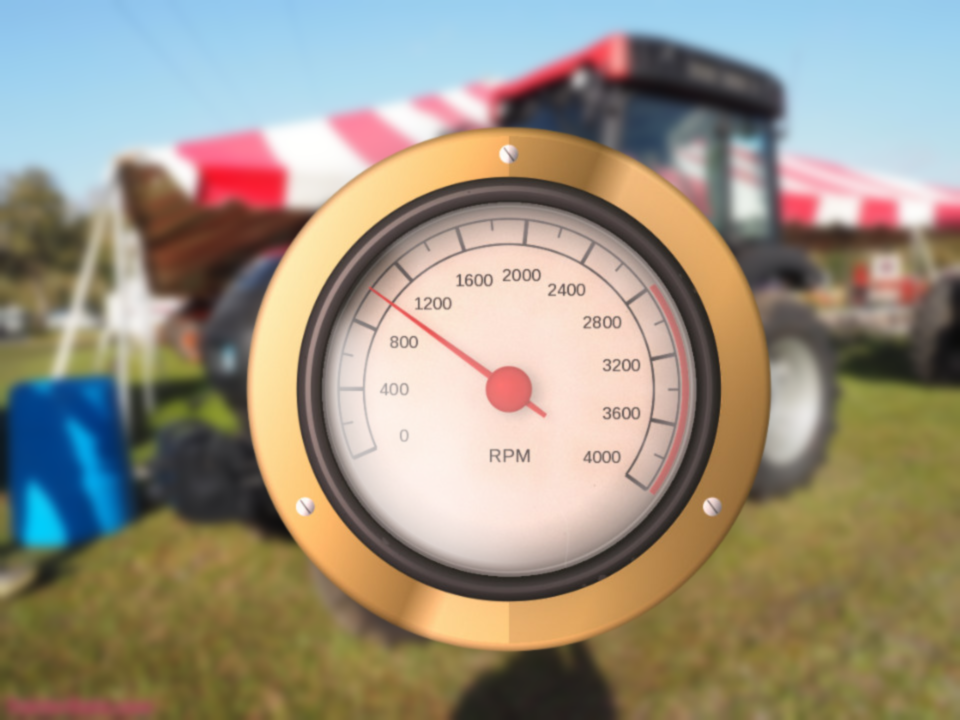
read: 1000 rpm
